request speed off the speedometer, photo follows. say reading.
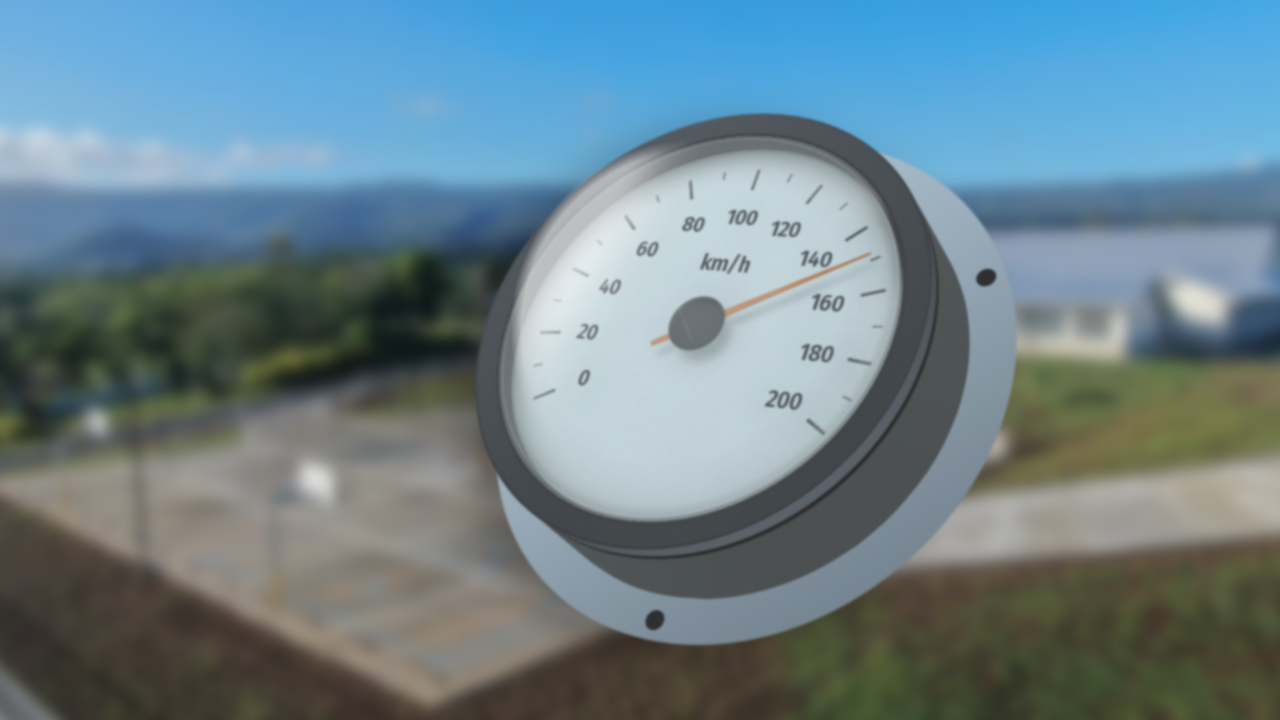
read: 150 km/h
